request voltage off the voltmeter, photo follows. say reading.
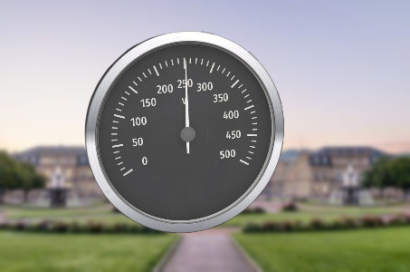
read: 250 V
